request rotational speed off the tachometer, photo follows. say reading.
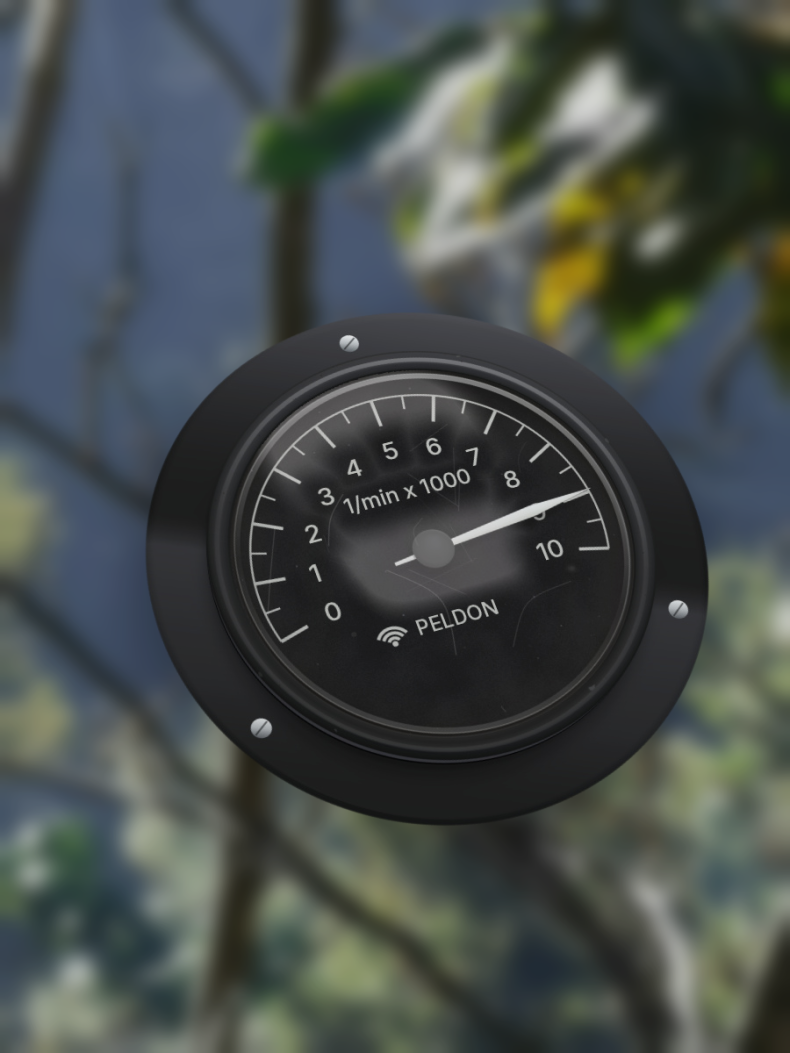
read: 9000 rpm
